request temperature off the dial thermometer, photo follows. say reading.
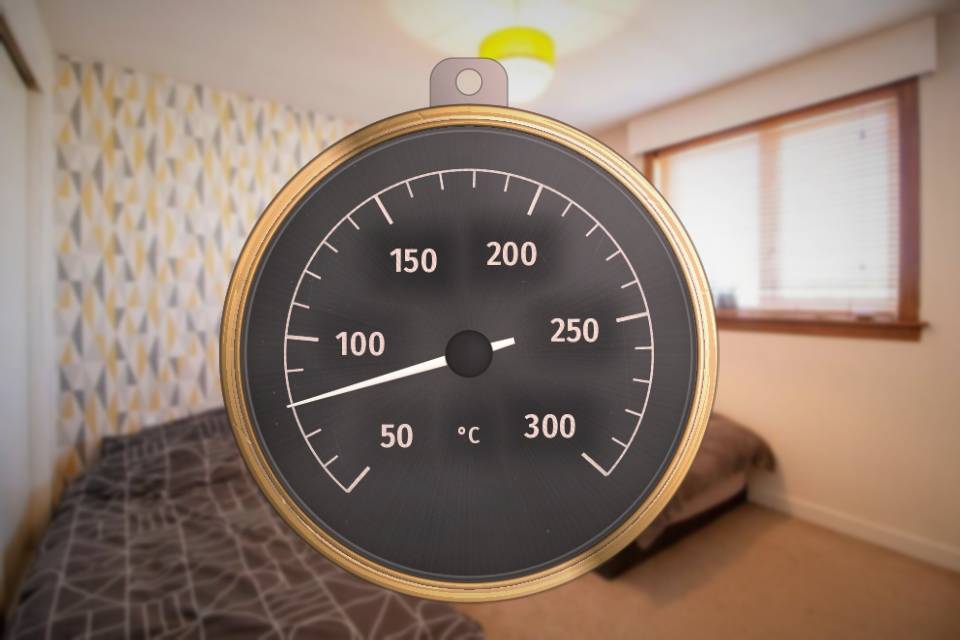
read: 80 °C
